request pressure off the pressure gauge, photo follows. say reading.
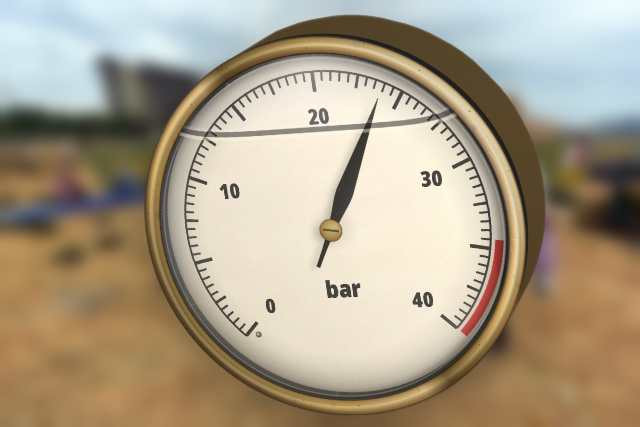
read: 24 bar
